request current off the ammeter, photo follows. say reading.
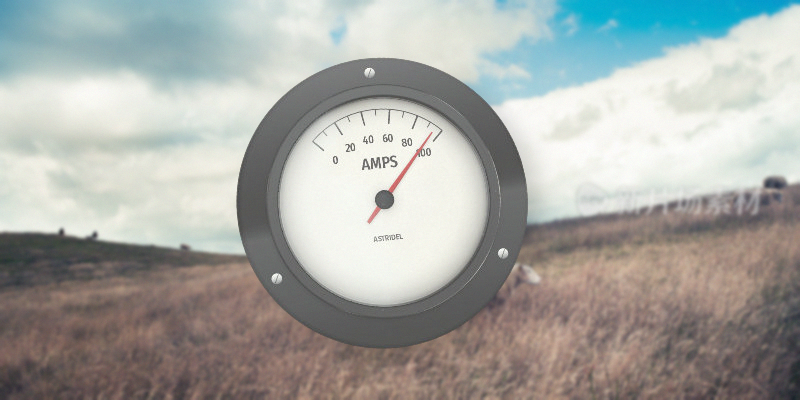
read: 95 A
